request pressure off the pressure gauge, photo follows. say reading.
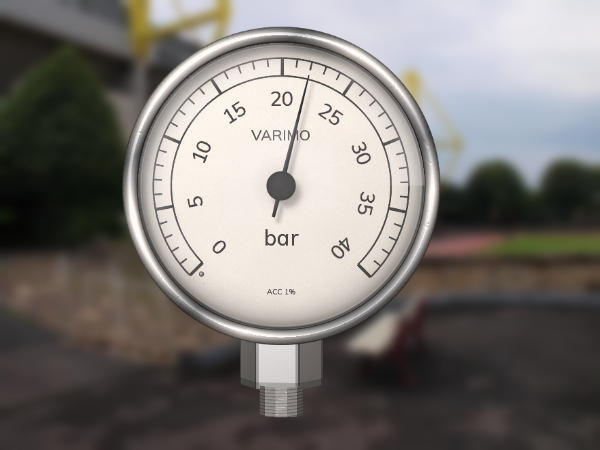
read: 22 bar
